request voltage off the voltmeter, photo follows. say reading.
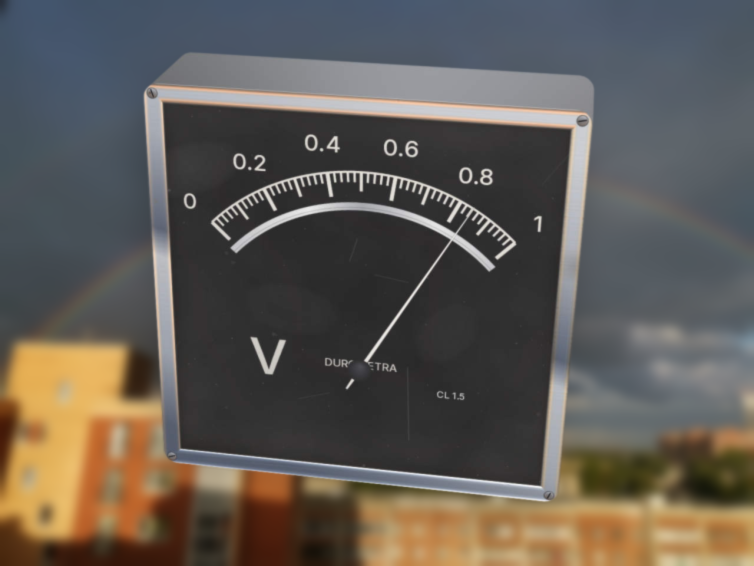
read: 0.84 V
